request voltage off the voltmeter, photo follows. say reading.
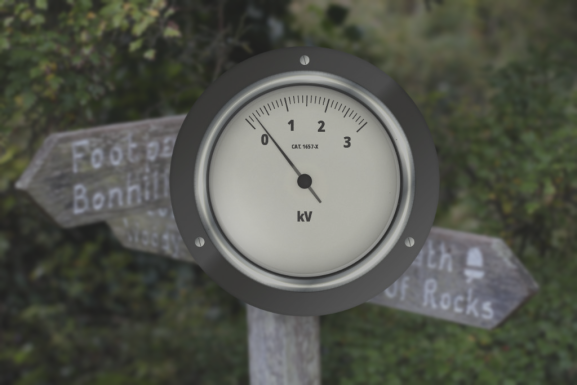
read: 0.2 kV
